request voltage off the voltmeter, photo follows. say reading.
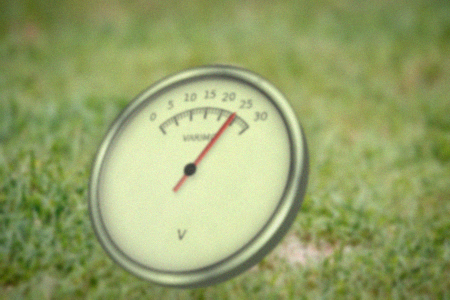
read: 25 V
